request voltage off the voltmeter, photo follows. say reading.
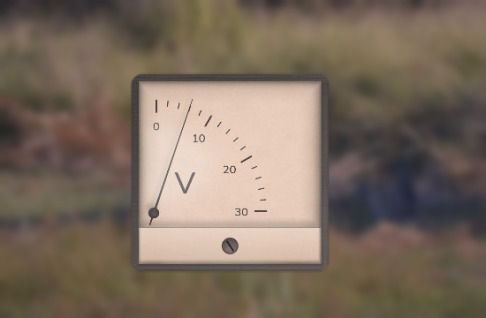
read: 6 V
